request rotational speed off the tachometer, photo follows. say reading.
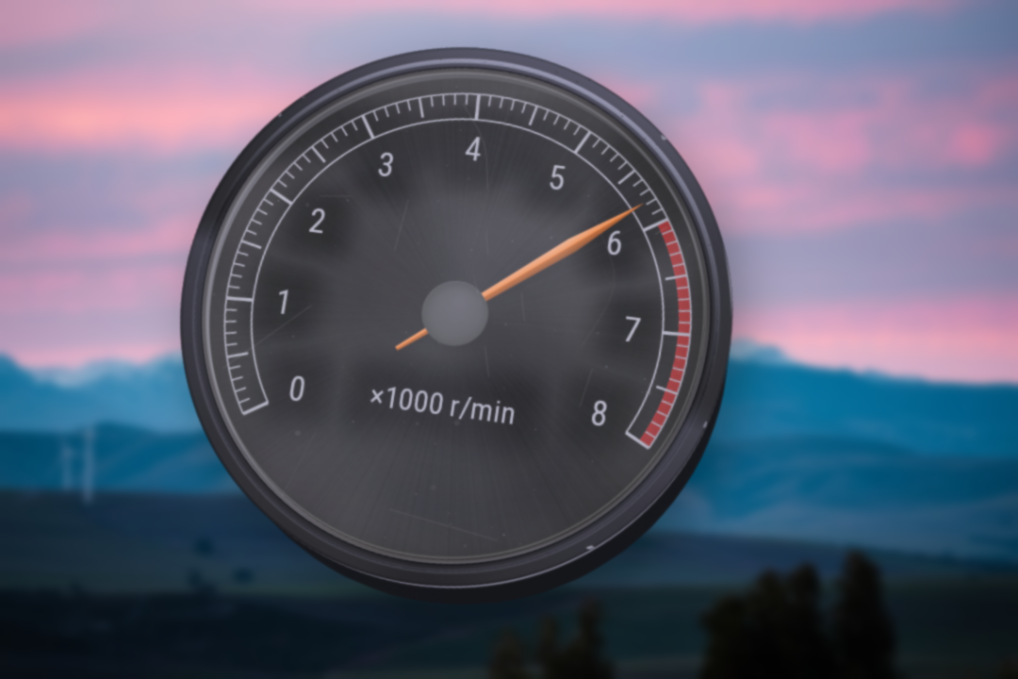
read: 5800 rpm
